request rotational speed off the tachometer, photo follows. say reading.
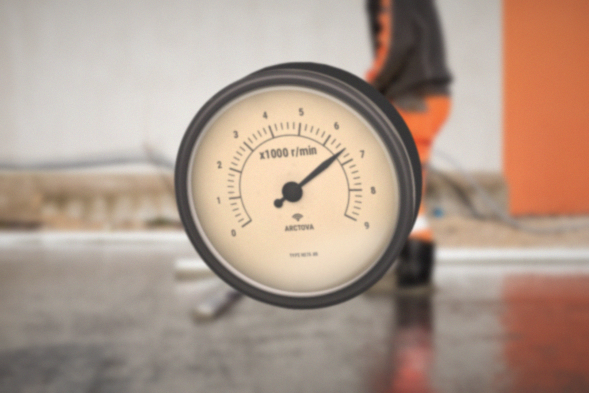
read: 6600 rpm
